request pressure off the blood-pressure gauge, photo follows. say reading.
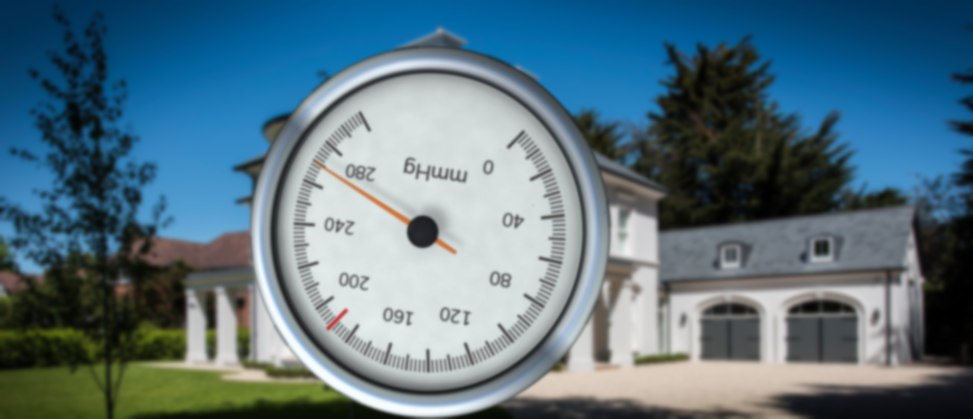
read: 270 mmHg
